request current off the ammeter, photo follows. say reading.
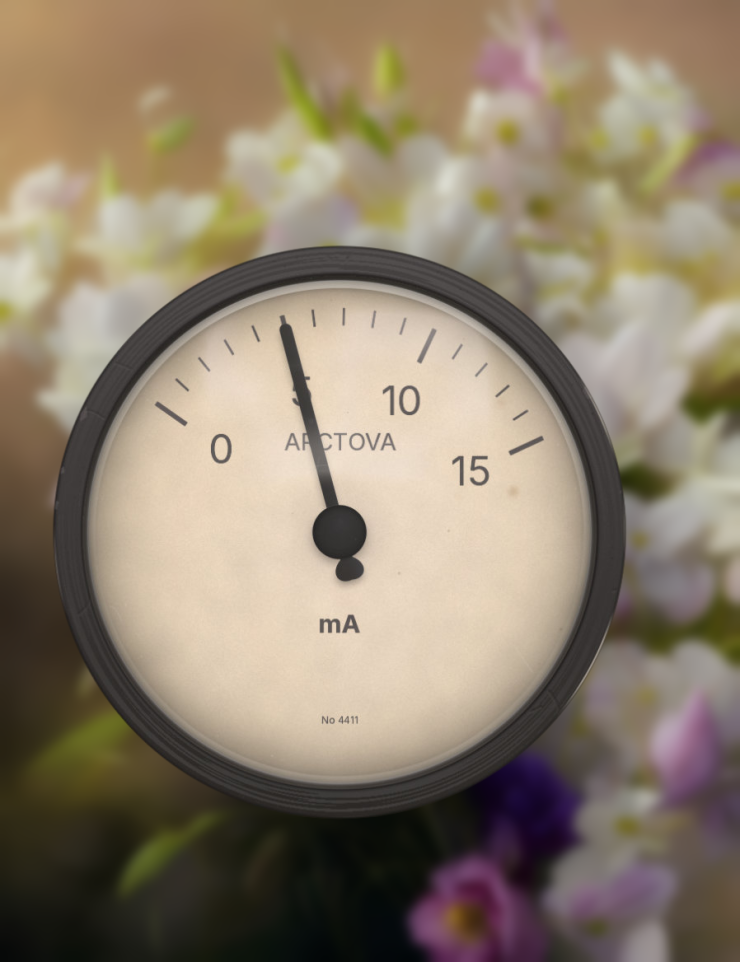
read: 5 mA
